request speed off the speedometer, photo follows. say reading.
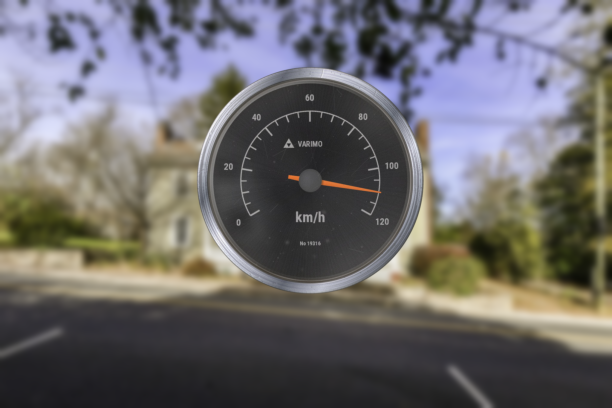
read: 110 km/h
